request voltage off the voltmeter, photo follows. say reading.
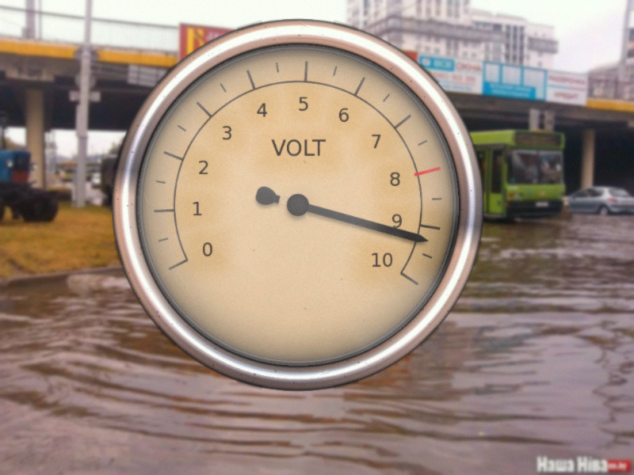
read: 9.25 V
